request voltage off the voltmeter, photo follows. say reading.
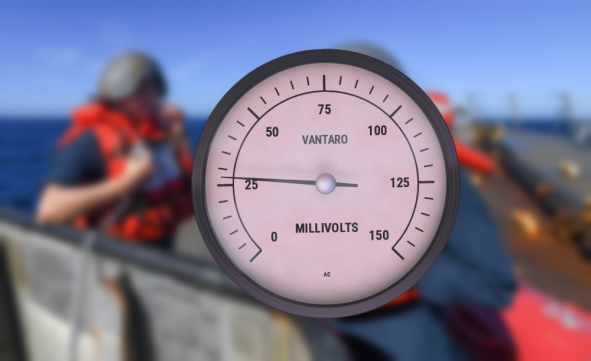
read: 27.5 mV
